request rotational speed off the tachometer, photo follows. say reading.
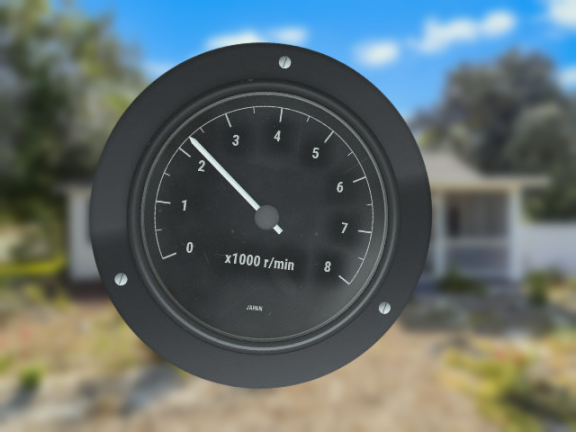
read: 2250 rpm
